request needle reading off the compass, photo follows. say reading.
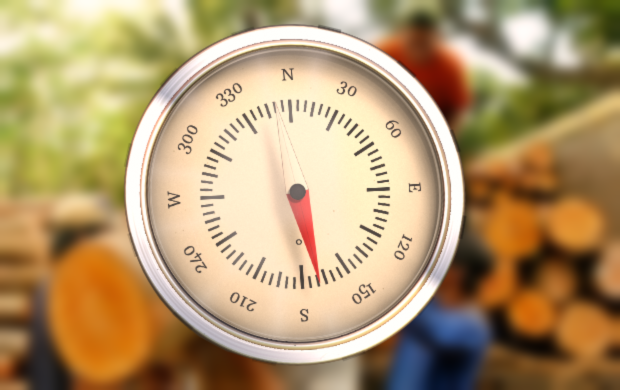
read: 170 °
